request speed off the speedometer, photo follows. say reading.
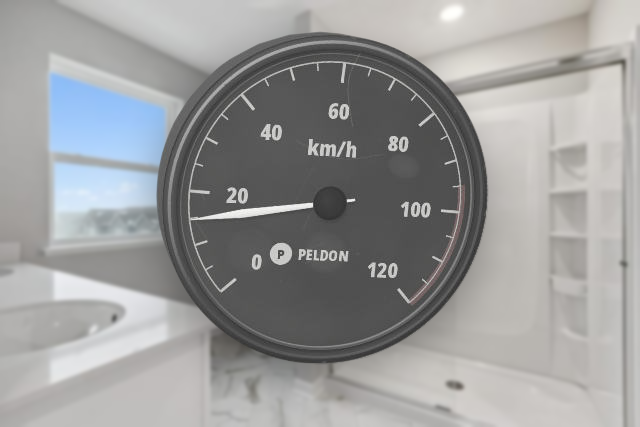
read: 15 km/h
